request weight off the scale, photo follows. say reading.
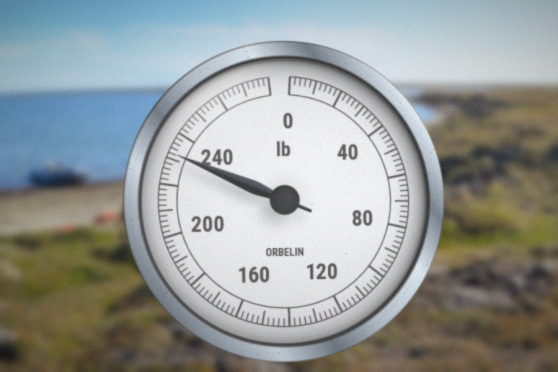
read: 232 lb
